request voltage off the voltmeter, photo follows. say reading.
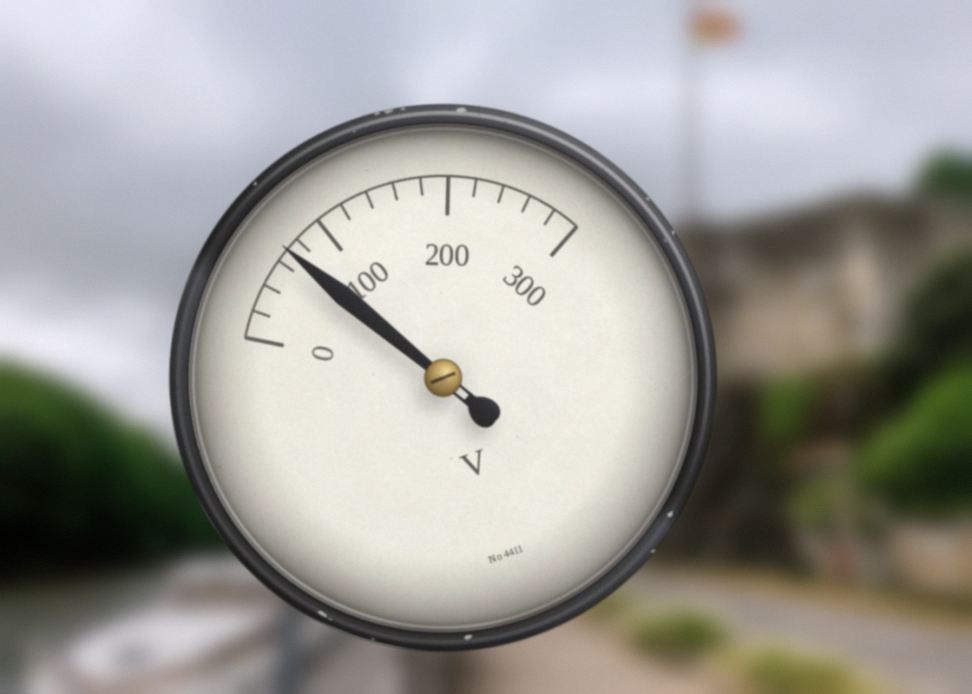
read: 70 V
